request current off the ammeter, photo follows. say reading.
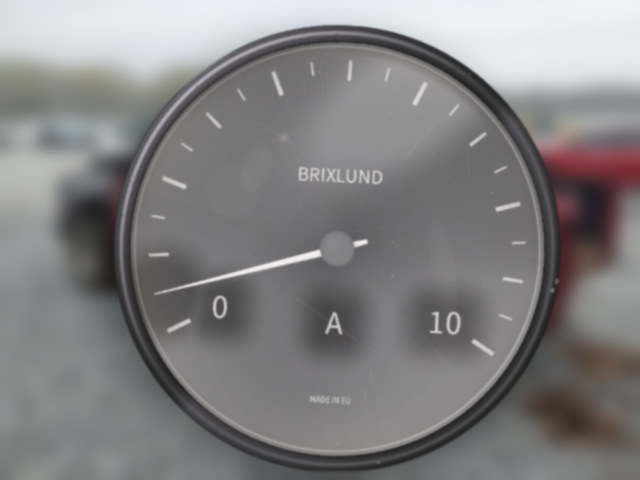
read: 0.5 A
